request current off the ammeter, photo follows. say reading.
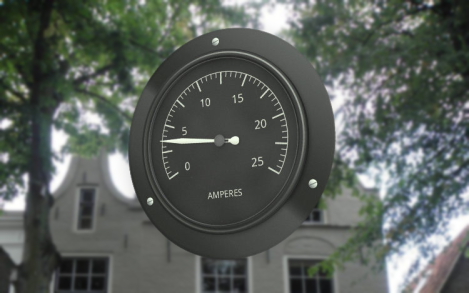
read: 3.5 A
